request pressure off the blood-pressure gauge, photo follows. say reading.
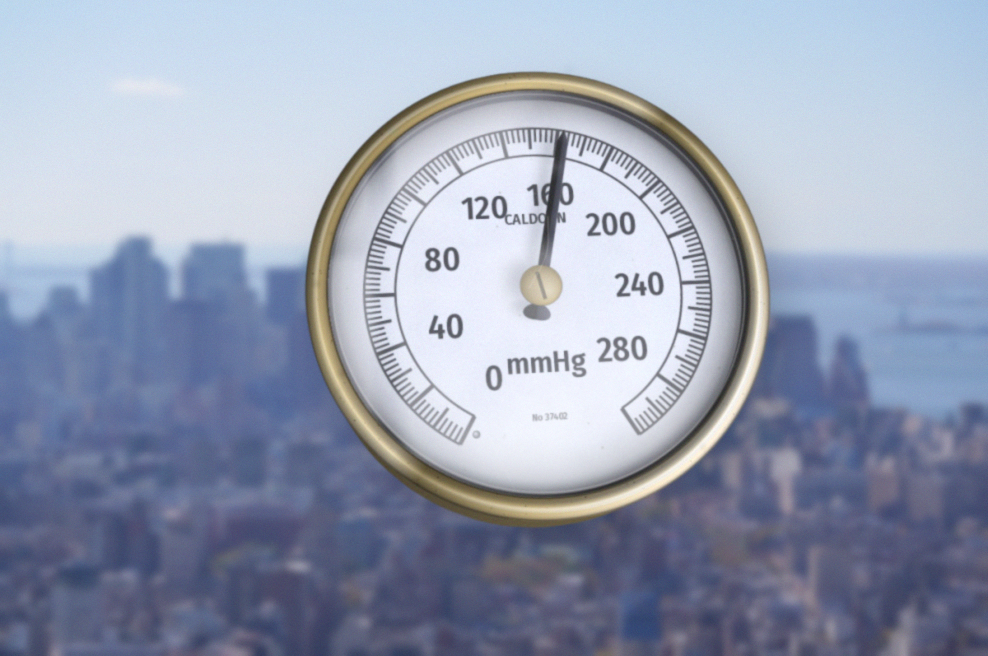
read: 162 mmHg
